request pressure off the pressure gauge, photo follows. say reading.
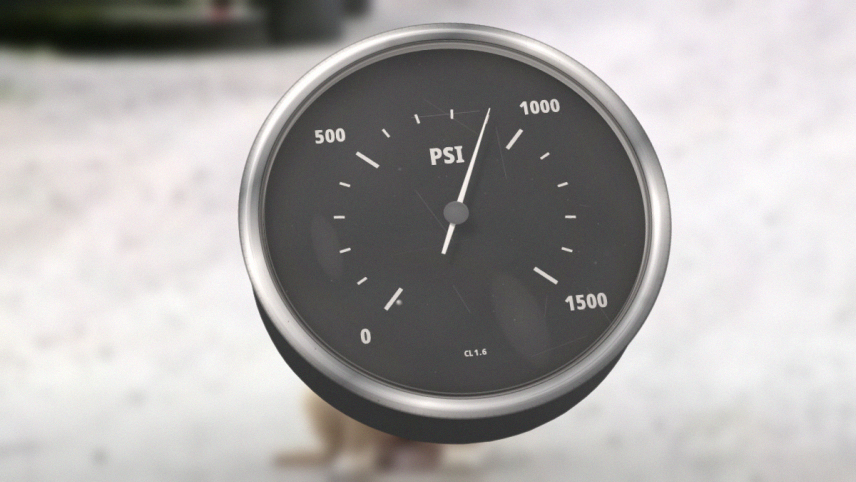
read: 900 psi
